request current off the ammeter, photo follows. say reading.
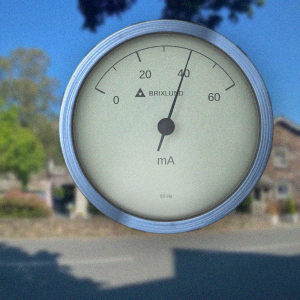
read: 40 mA
